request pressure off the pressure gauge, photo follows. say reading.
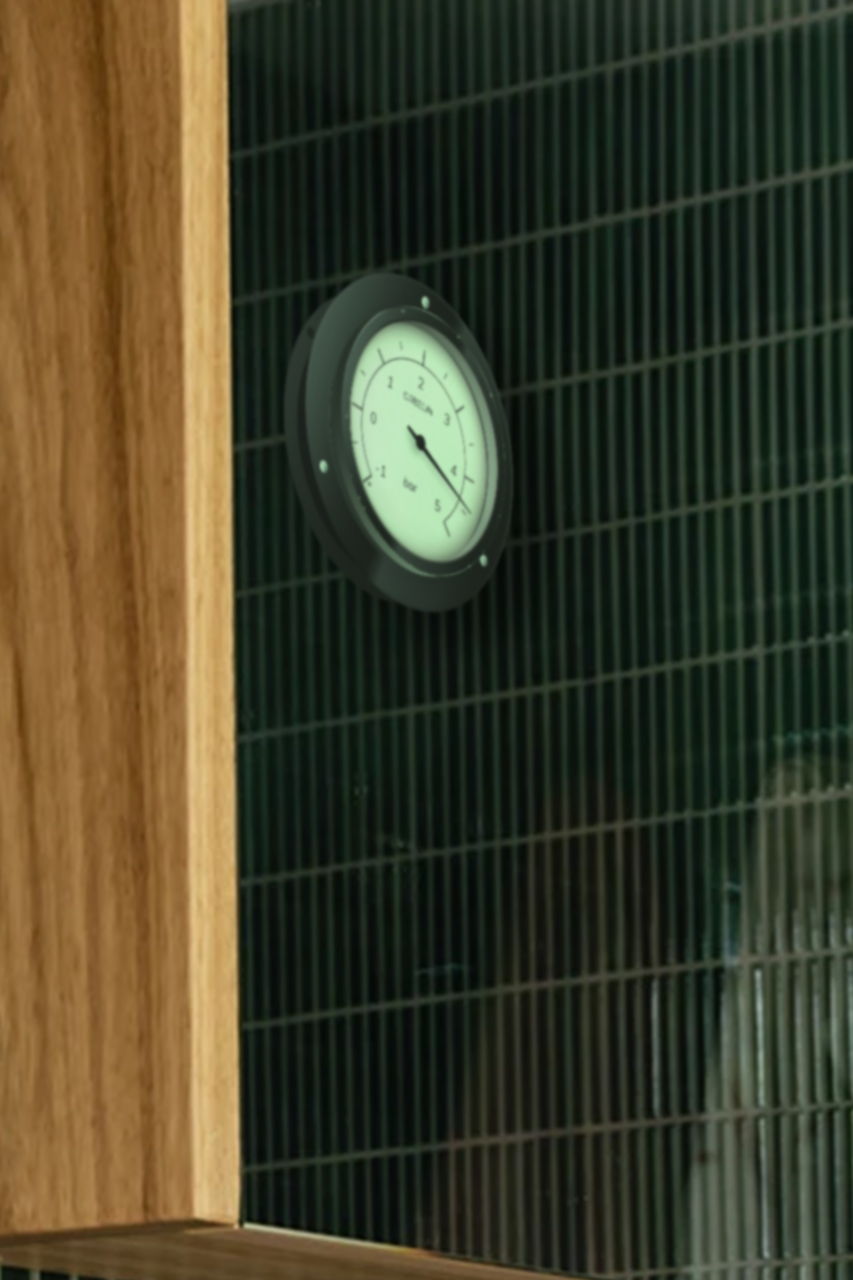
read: 4.5 bar
